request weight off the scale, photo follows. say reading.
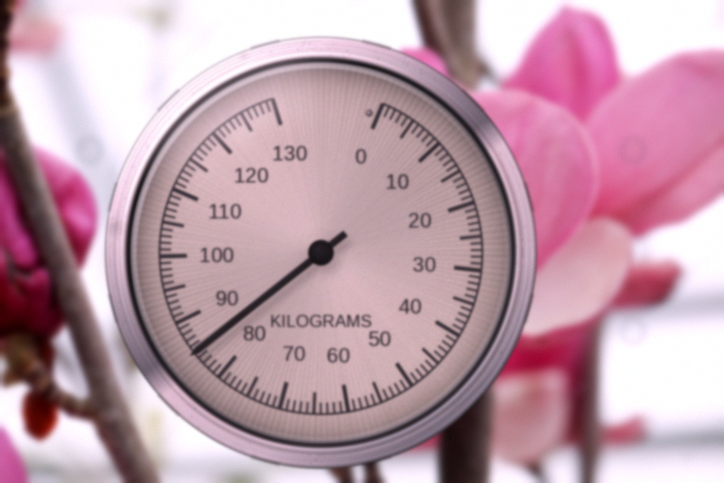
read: 85 kg
